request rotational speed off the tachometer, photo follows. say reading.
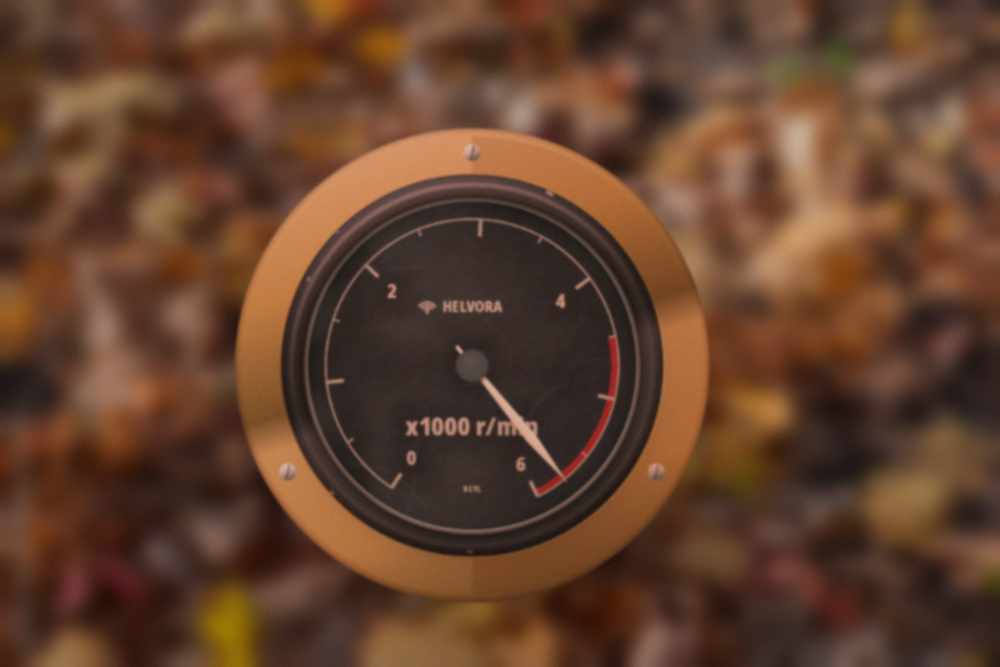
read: 5750 rpm
